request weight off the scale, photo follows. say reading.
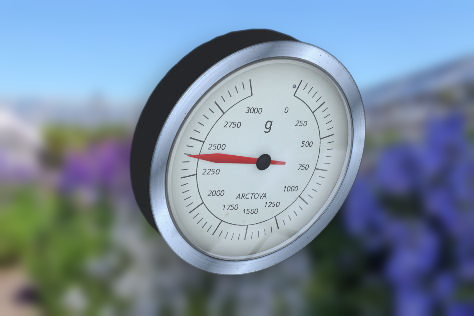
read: 2400 g
